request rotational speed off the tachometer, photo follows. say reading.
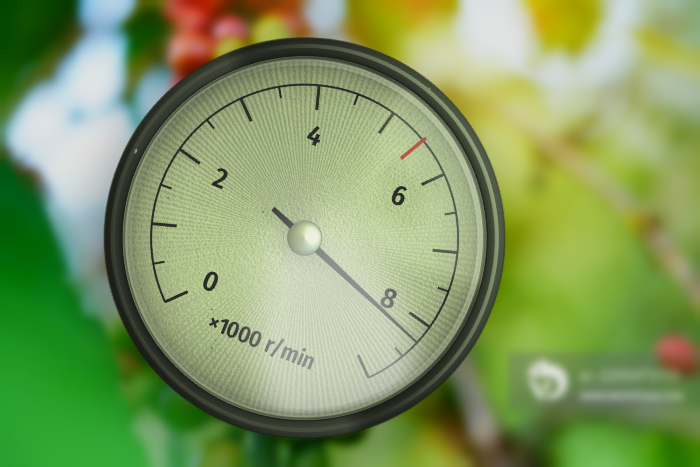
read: 8250 rpm
